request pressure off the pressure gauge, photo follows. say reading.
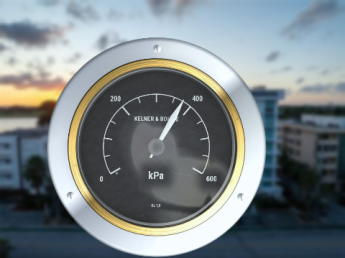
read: 375 kPa
